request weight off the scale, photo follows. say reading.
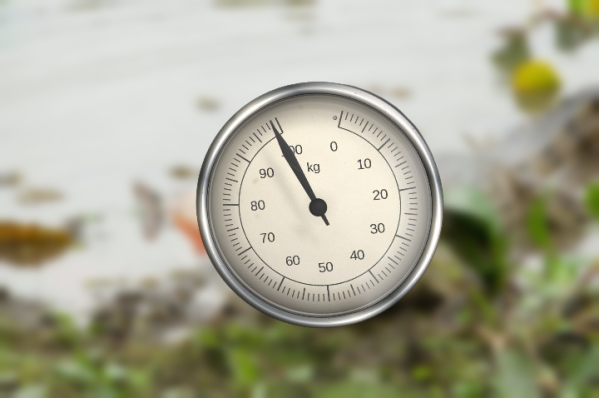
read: 99 kg
